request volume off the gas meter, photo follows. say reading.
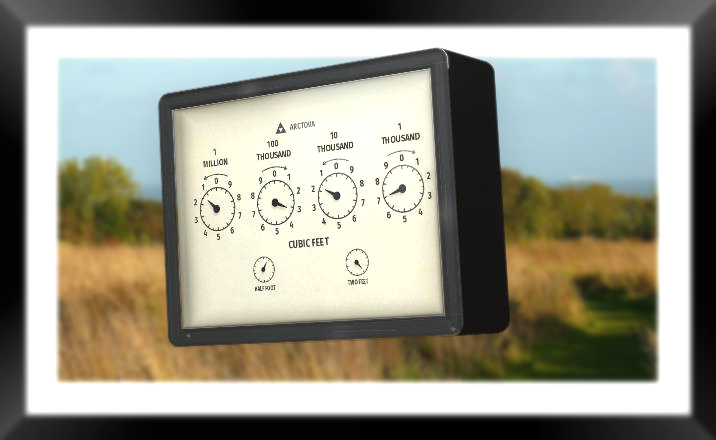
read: 131700 ft³
